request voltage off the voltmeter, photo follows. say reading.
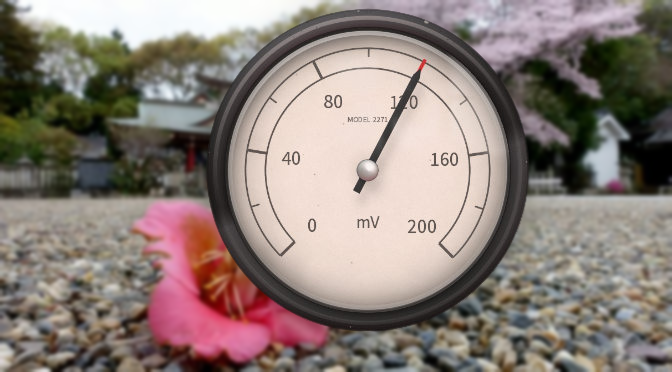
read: 120 mV
